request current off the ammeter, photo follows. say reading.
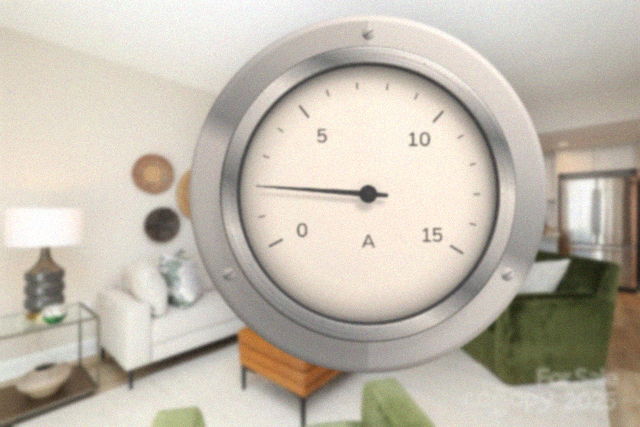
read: 2 A
